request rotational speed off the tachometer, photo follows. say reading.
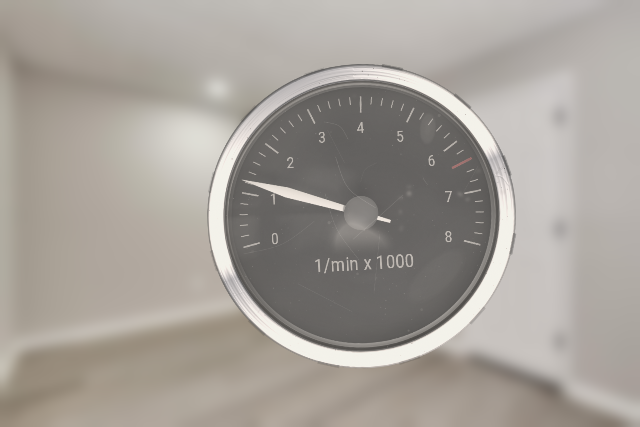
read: 1200 rpm
